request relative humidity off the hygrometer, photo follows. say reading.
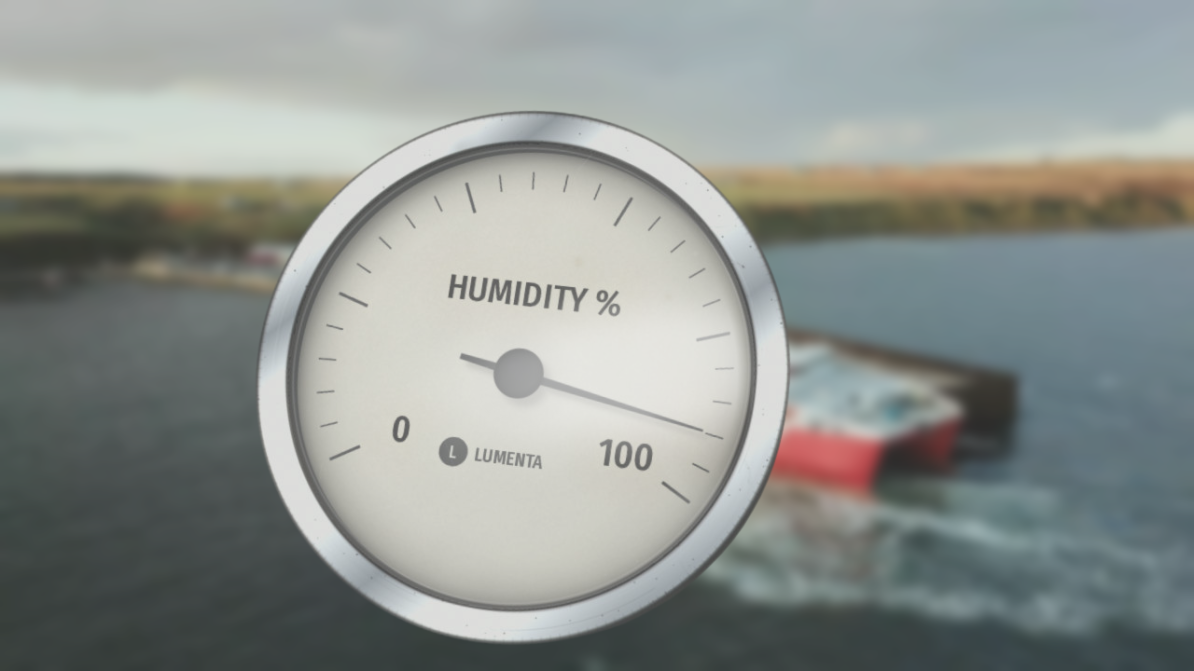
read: 92 %
